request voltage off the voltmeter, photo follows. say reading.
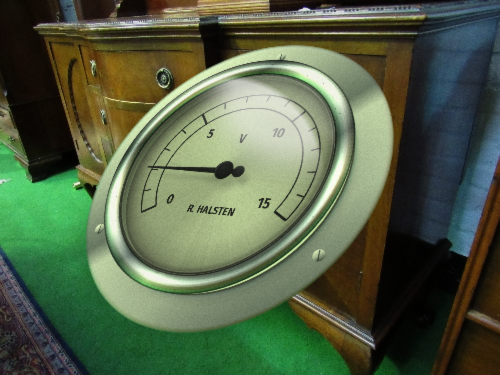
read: 2 V
